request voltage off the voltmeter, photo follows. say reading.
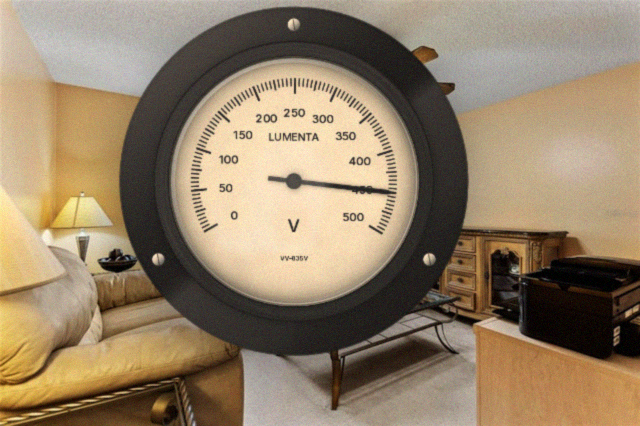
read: 450 V
